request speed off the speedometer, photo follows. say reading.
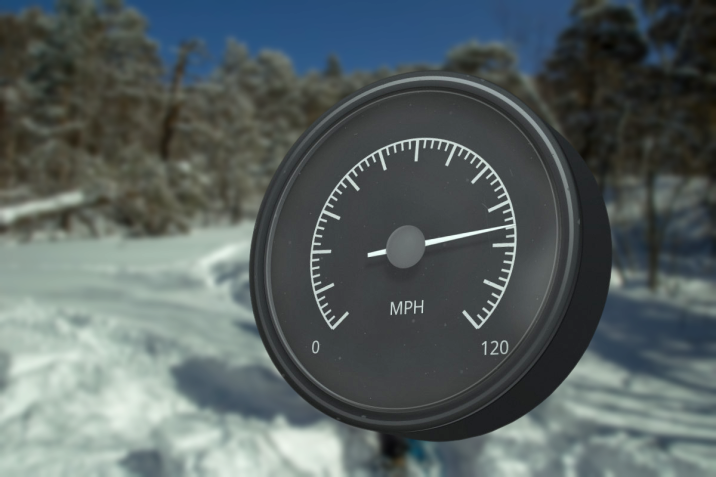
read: 96 mph
